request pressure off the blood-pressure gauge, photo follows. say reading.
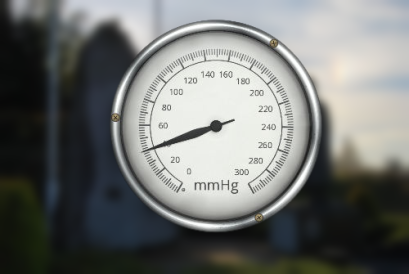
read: 40 mmHg
